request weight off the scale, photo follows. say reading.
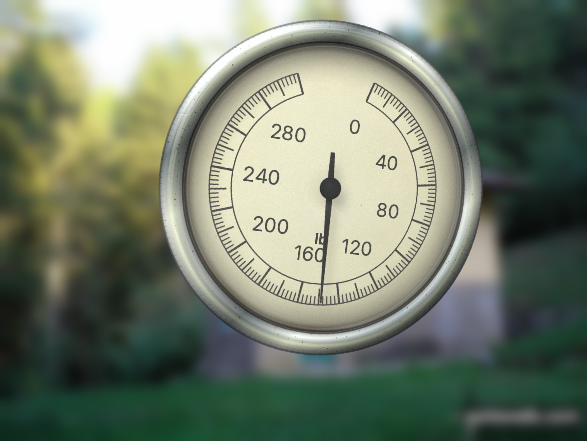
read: 150 lb
